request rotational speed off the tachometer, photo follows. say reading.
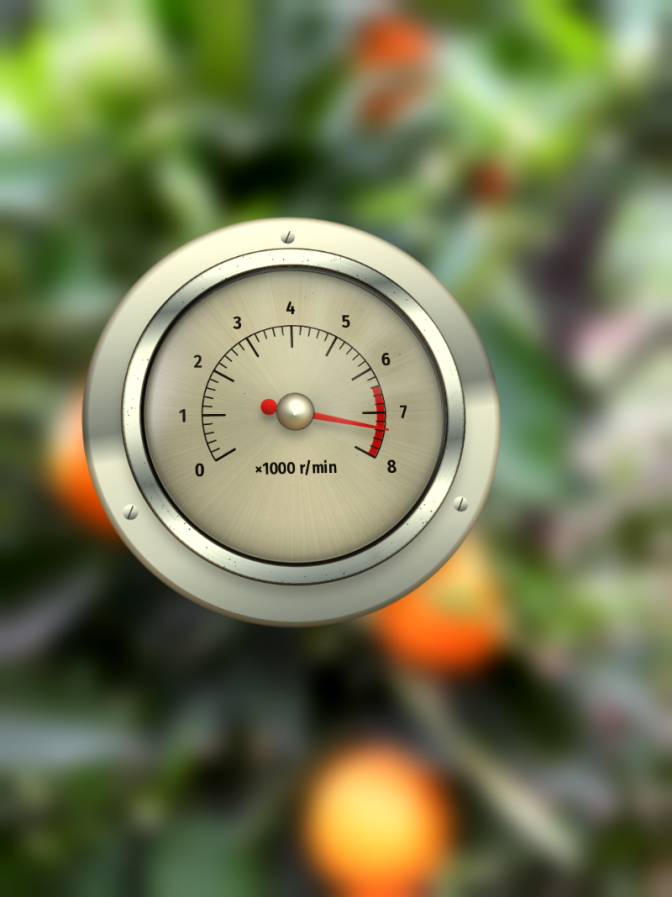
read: 7400 rpm
